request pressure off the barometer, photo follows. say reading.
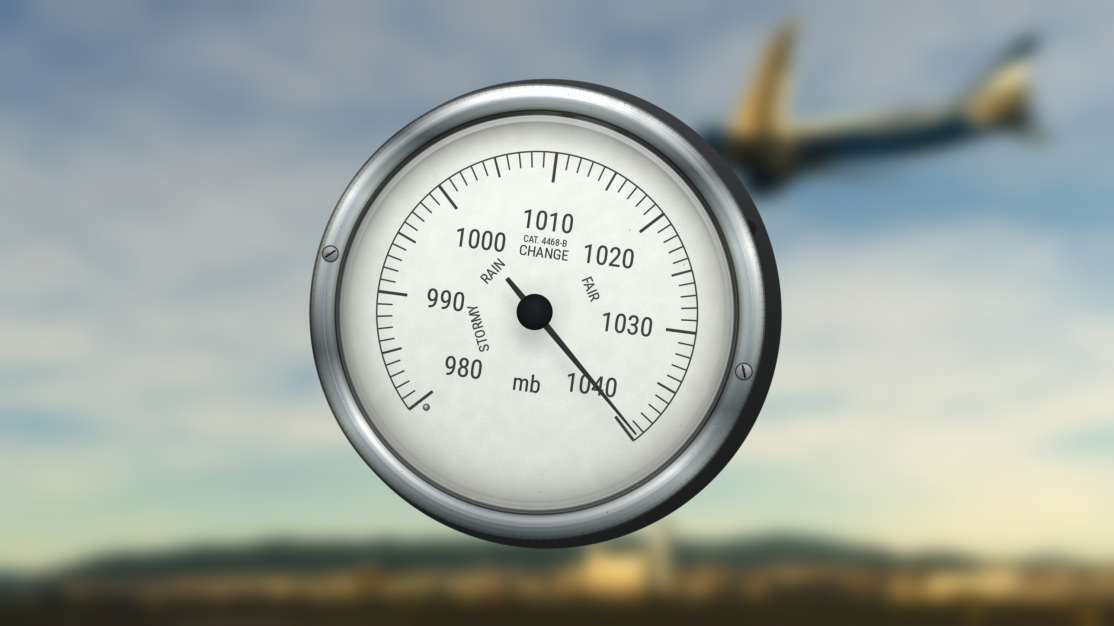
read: 1039.5 mbar
